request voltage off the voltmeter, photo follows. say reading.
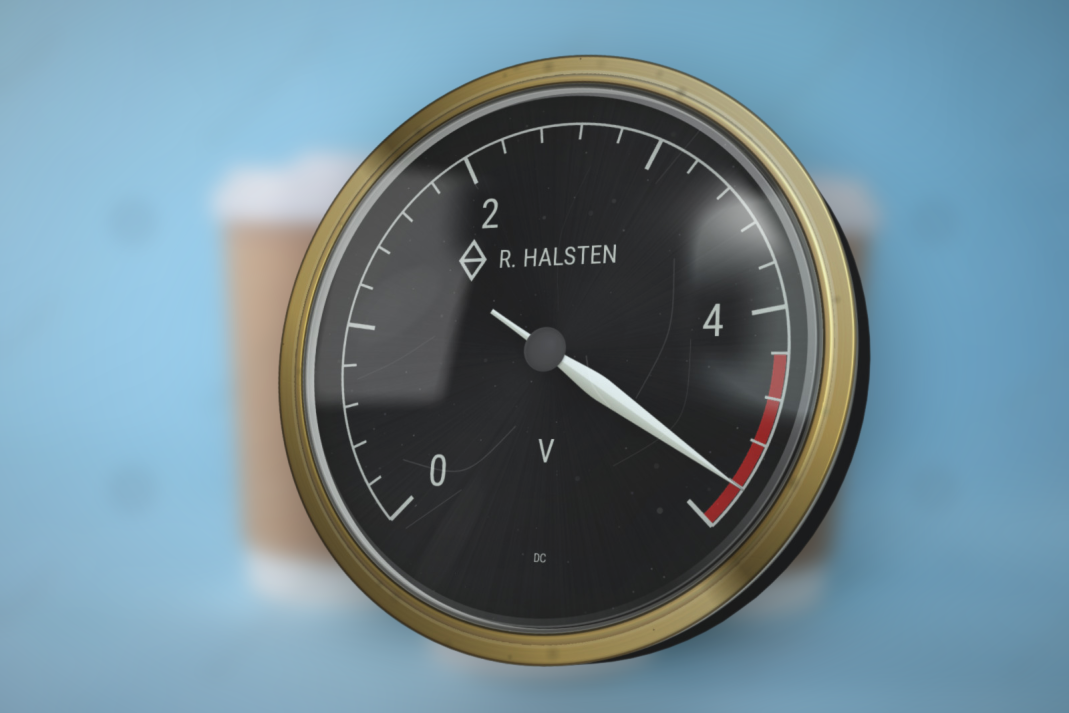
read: 4.8 V
